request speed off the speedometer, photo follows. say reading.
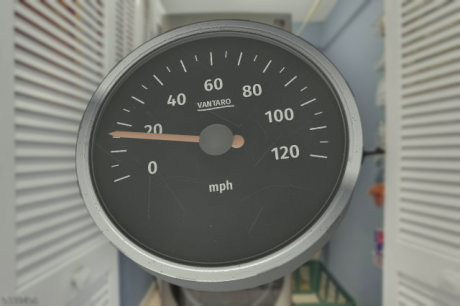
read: 15 mph
